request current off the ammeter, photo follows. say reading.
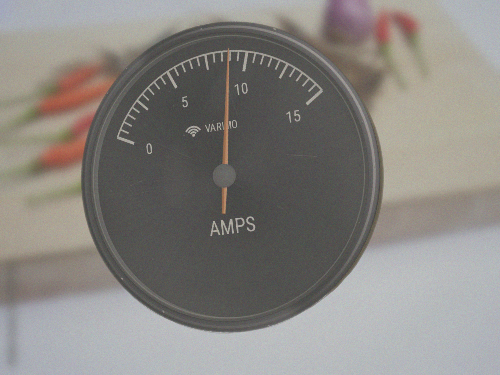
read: 9 A
